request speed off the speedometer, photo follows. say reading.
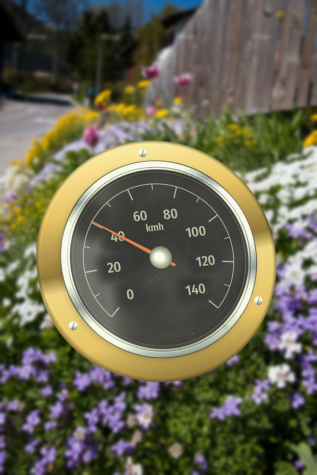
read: 40 km/h
